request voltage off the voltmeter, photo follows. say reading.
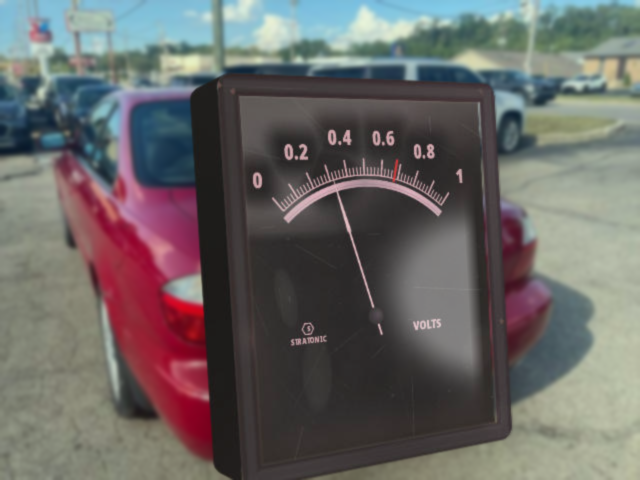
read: 0.3 V
